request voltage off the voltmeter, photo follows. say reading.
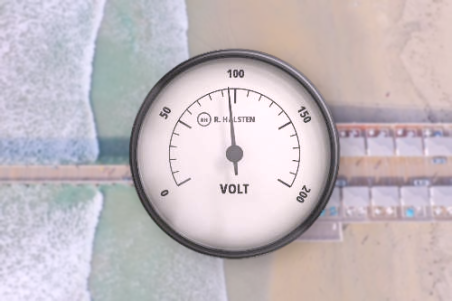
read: 95 V
